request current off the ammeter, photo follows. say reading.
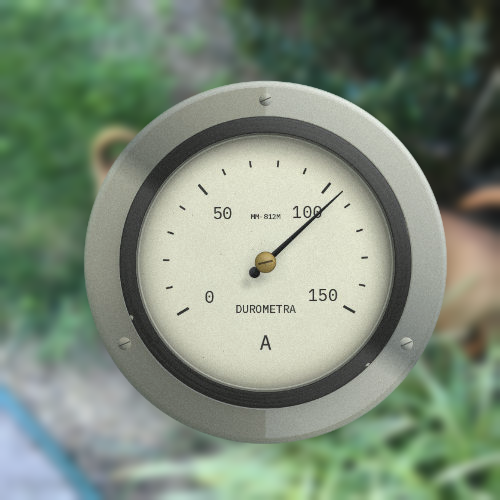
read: 105 A
